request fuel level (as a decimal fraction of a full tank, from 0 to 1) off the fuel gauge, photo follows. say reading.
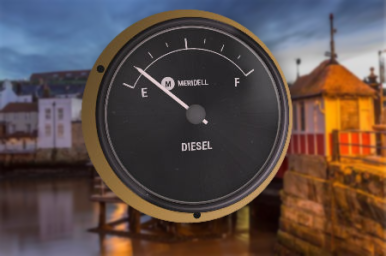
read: 0.125
